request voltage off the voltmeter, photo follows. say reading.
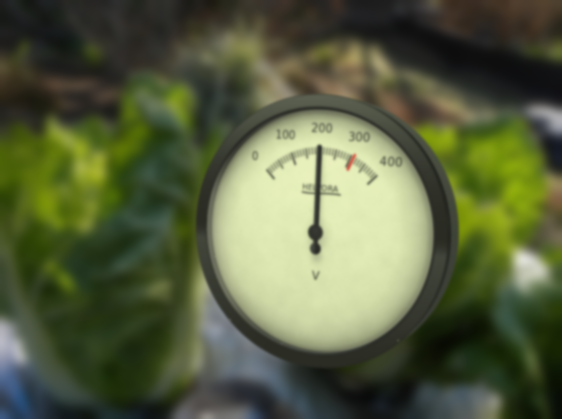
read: 200 V
